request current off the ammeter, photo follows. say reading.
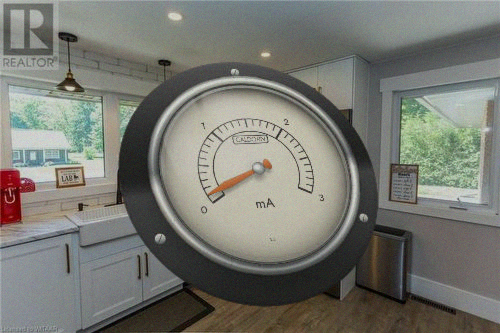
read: 0.1 mA
